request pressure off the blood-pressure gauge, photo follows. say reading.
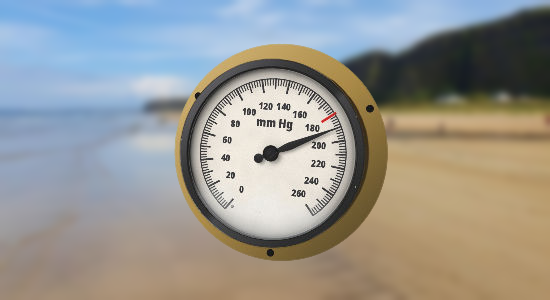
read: 190 mmHg
